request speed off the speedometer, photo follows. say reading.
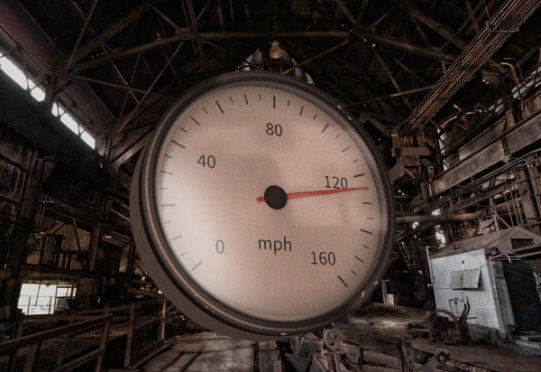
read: 125 mph
